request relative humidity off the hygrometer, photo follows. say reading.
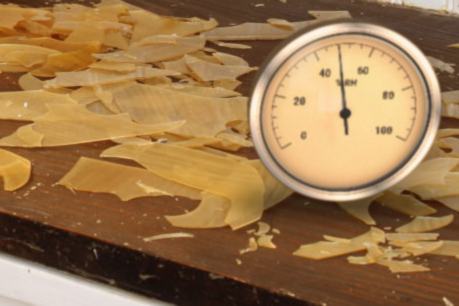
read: 48 %
